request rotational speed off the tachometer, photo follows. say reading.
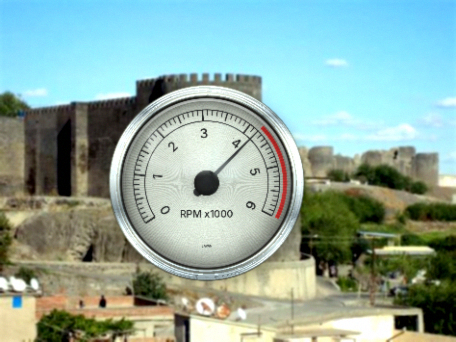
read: 4200 rpm
